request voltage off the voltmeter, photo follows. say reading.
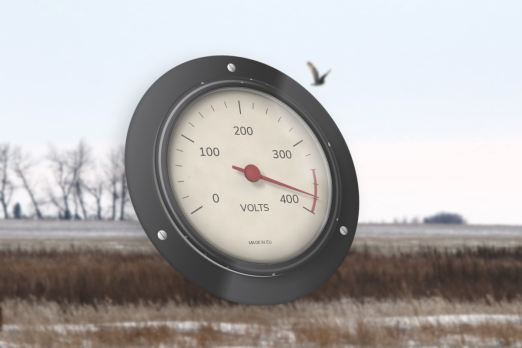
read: 380 V
